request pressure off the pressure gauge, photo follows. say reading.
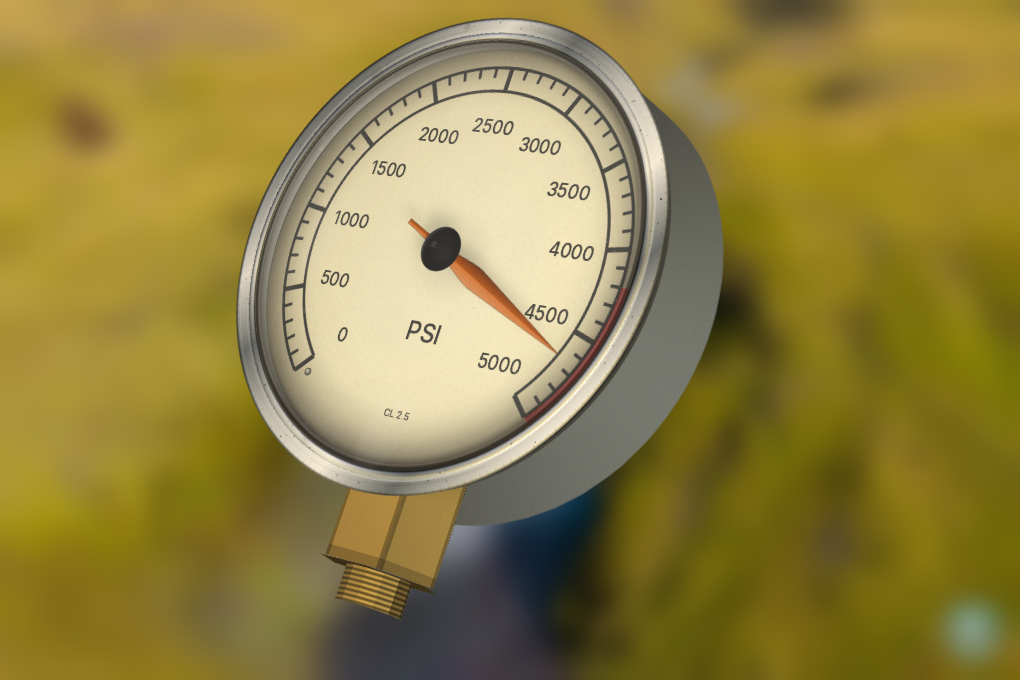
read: 4650 psi
